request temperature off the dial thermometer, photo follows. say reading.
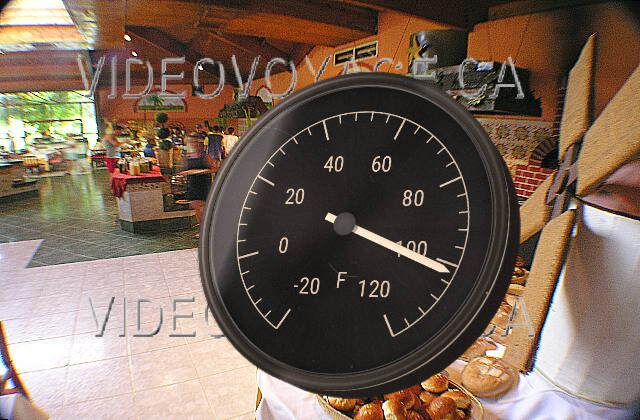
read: 102 °F
